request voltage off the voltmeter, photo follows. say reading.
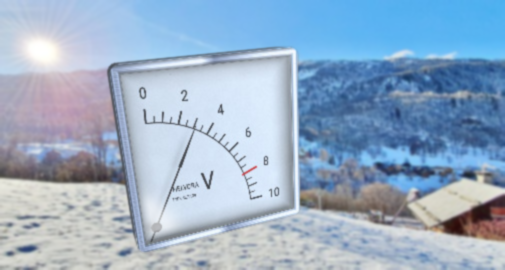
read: 3 V
